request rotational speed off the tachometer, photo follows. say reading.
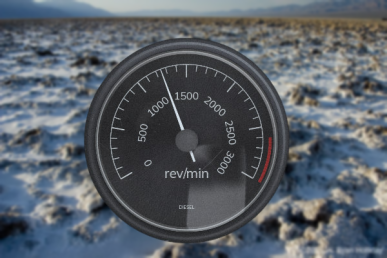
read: 1250 rpm
